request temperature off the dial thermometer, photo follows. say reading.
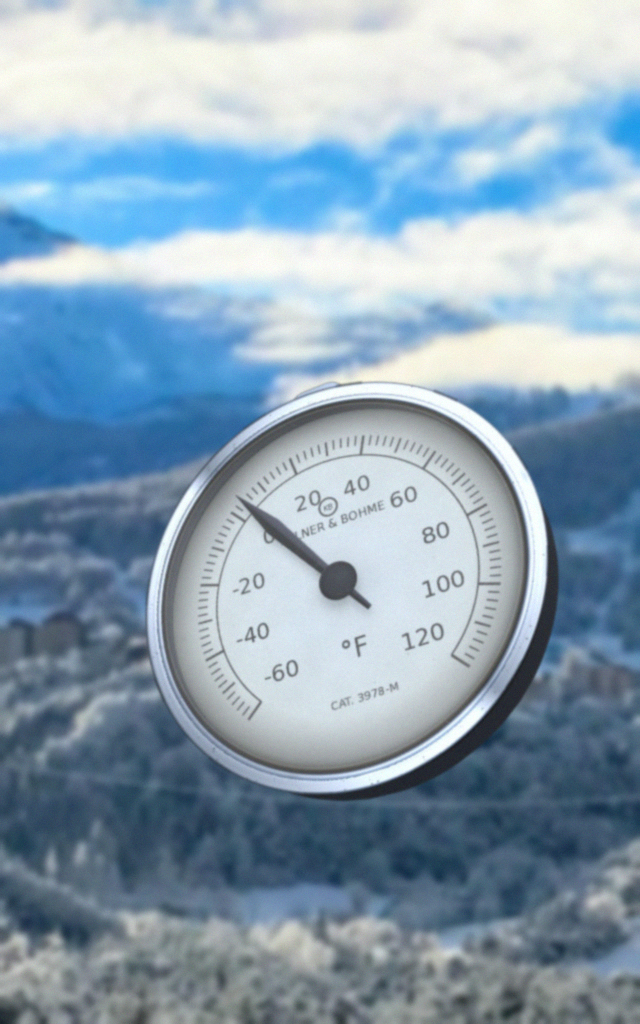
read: 4 °F
